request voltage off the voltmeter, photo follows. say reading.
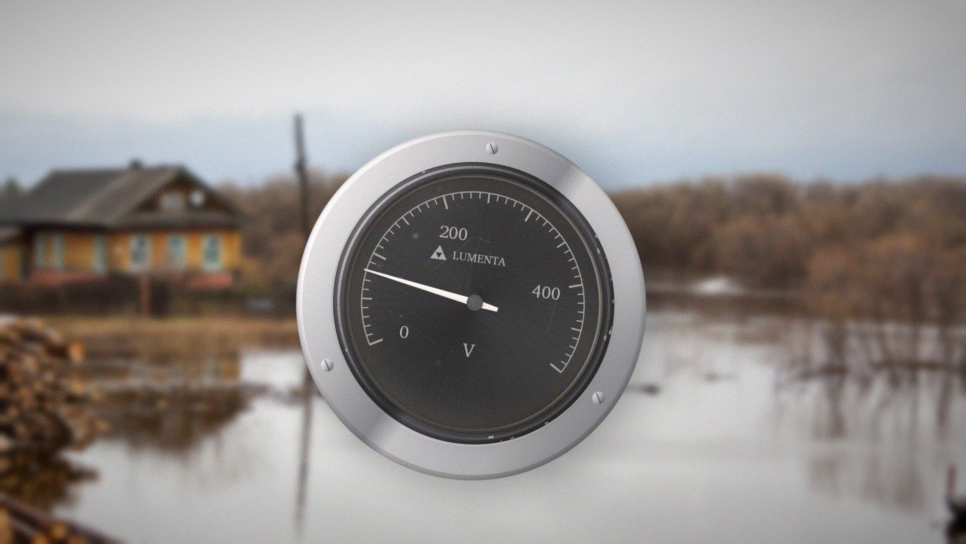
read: 80 V
